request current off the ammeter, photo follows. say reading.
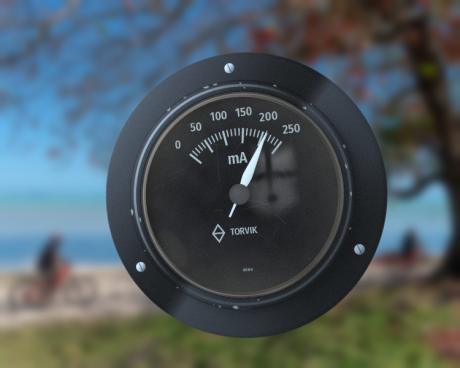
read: 210 mA
